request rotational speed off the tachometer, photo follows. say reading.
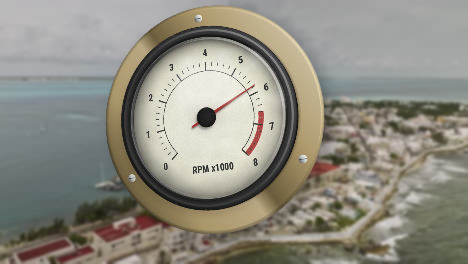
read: 5800 rpm
